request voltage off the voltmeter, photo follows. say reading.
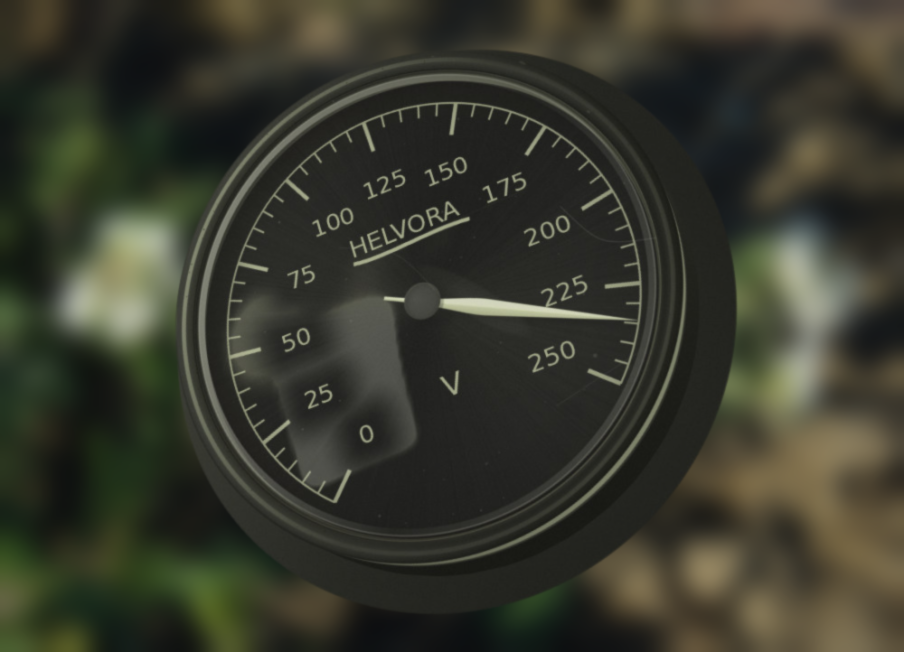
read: 235 V
